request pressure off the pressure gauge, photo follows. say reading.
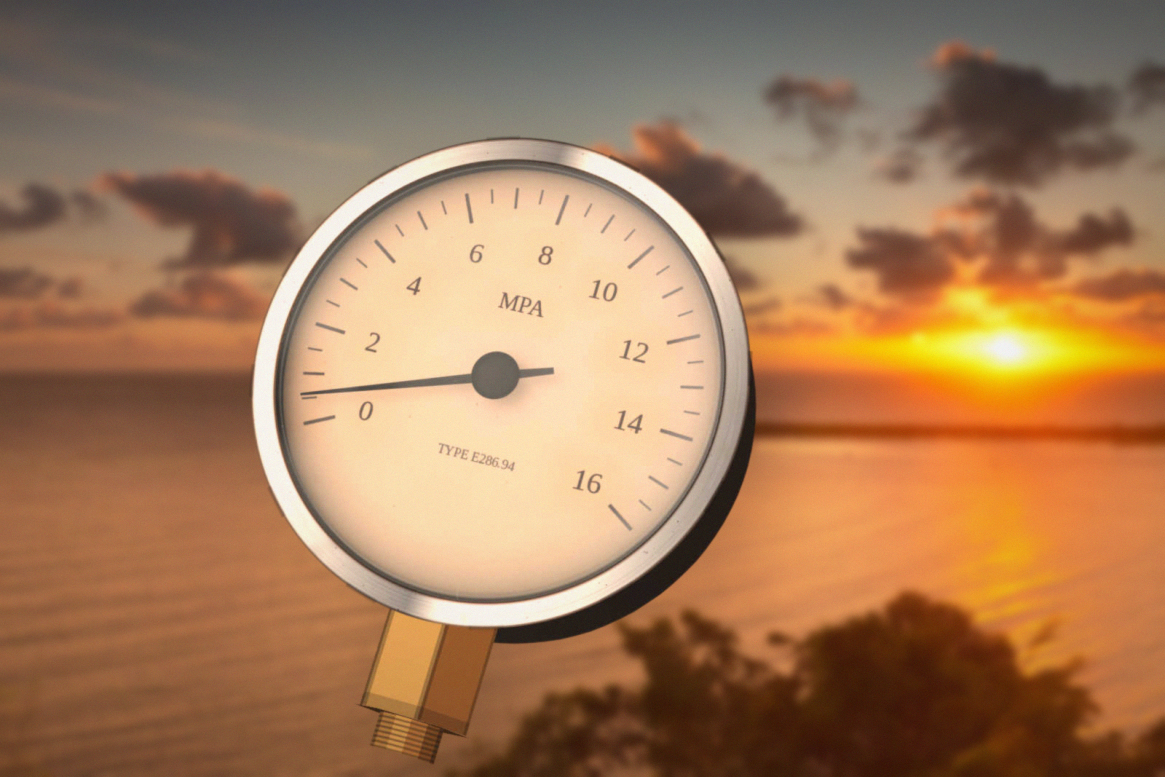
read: 0.5 MPa
